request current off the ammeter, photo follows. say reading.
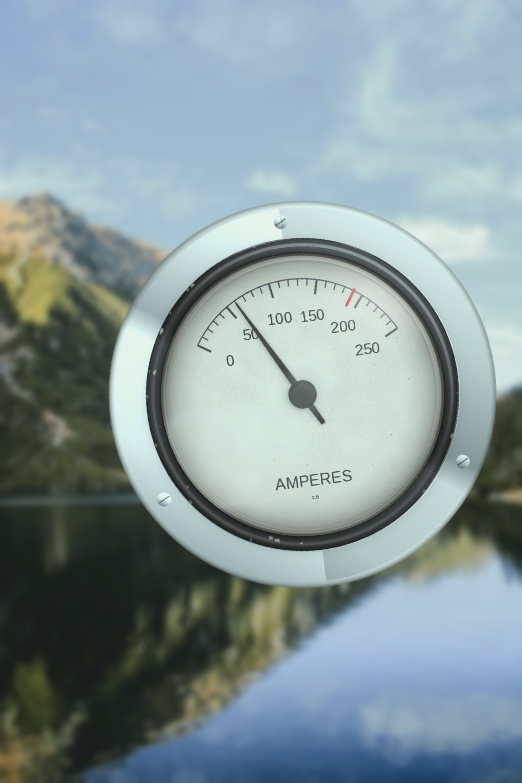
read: 60 A
